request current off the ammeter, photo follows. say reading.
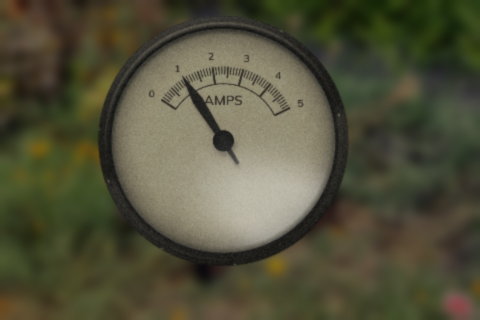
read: 1 A
